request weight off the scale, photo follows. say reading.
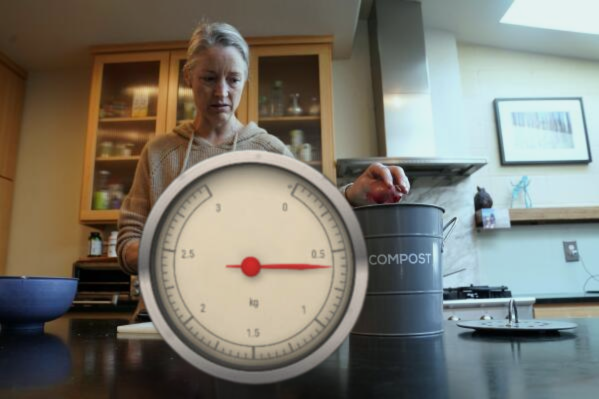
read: 0.6 kg
